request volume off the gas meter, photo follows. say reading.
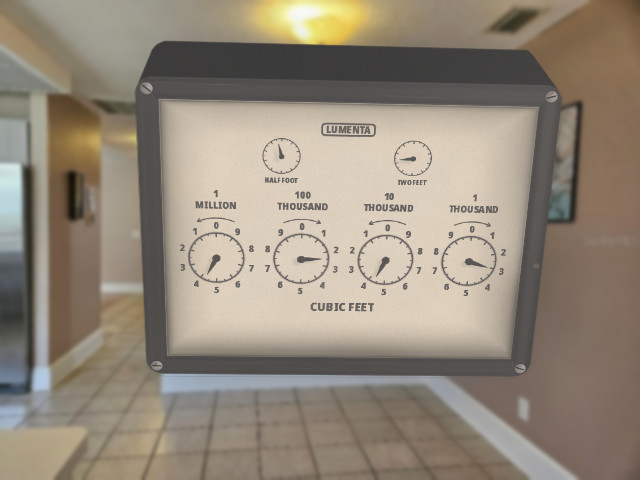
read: 424300 ft³
